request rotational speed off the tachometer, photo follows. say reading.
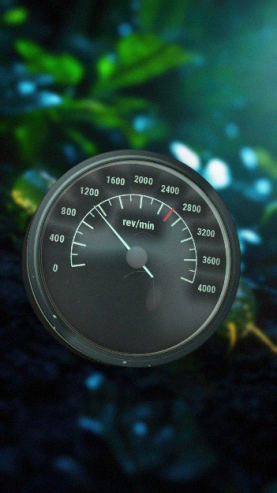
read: 1100 rpm
